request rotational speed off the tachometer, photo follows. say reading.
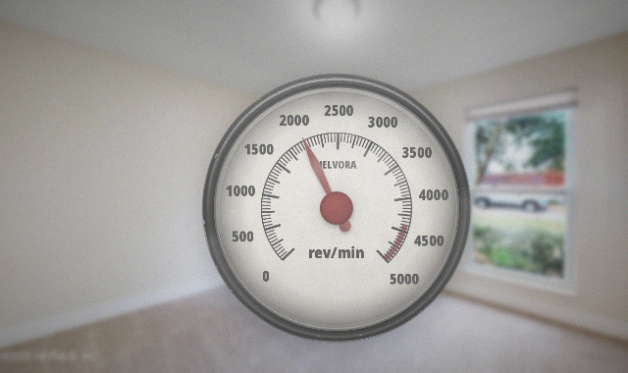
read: 2000 rpm
